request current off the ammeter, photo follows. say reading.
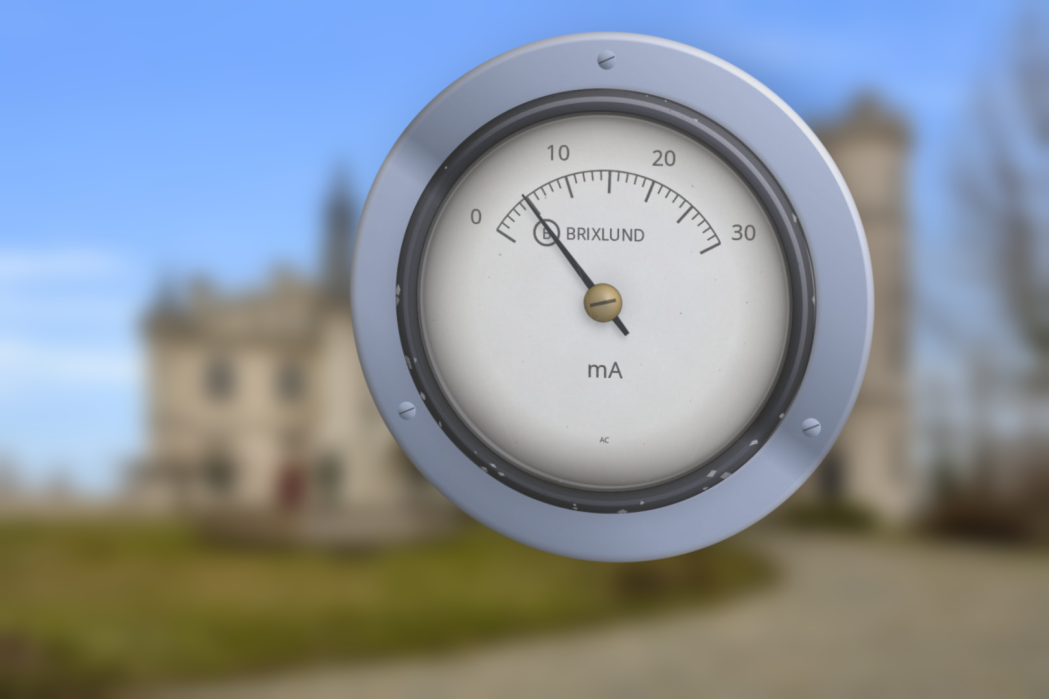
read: 5 mA
